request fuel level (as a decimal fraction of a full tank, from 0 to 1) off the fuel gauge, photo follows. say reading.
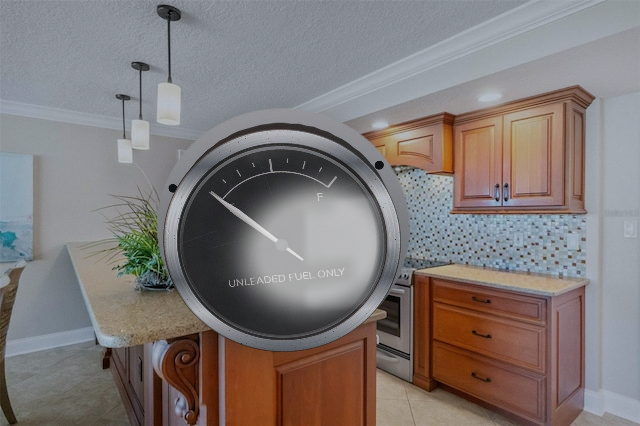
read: 0
